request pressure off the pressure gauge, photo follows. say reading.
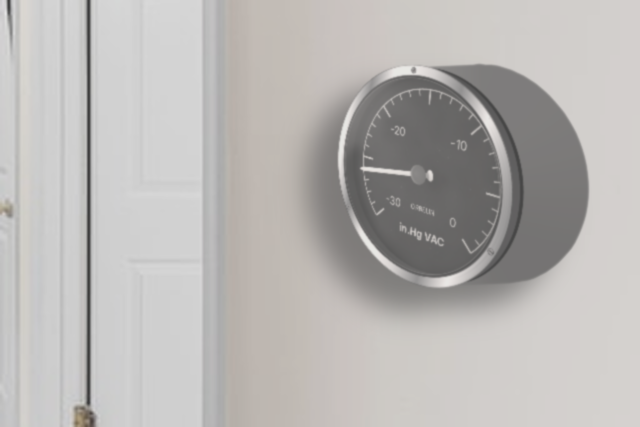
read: -26 inHg
